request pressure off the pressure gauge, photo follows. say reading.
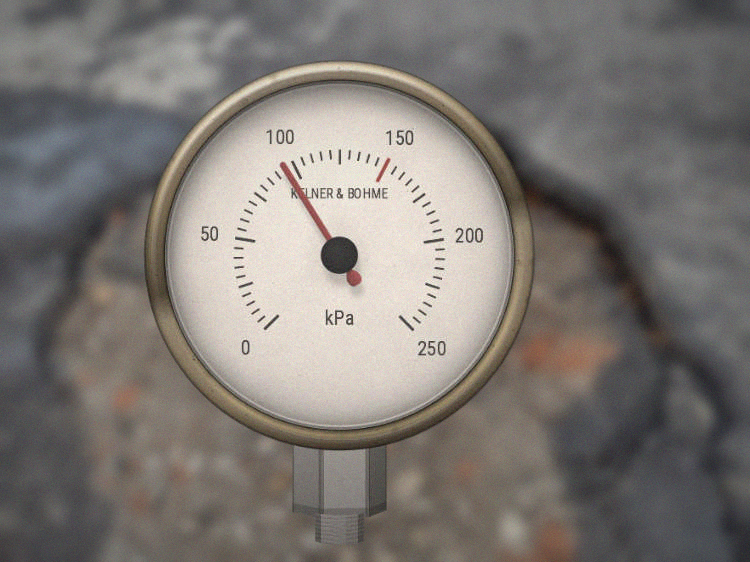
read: 95 kPa
